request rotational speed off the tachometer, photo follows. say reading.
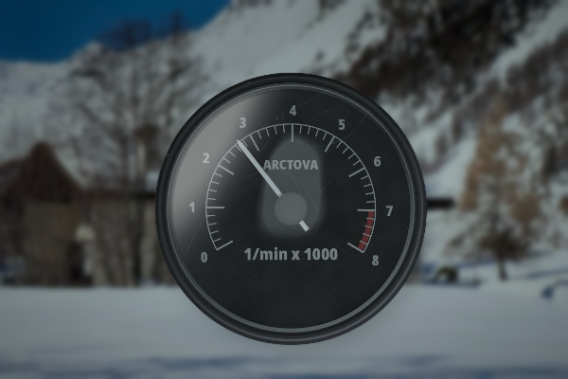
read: 2700 rpm
